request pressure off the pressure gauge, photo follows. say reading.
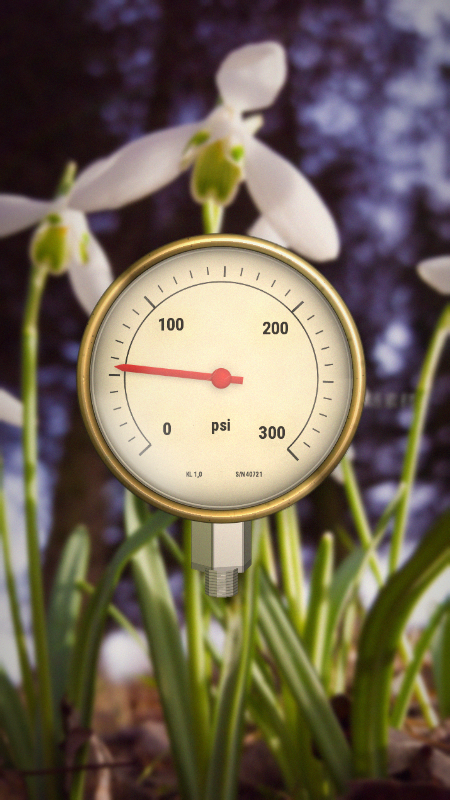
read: 55 psi
